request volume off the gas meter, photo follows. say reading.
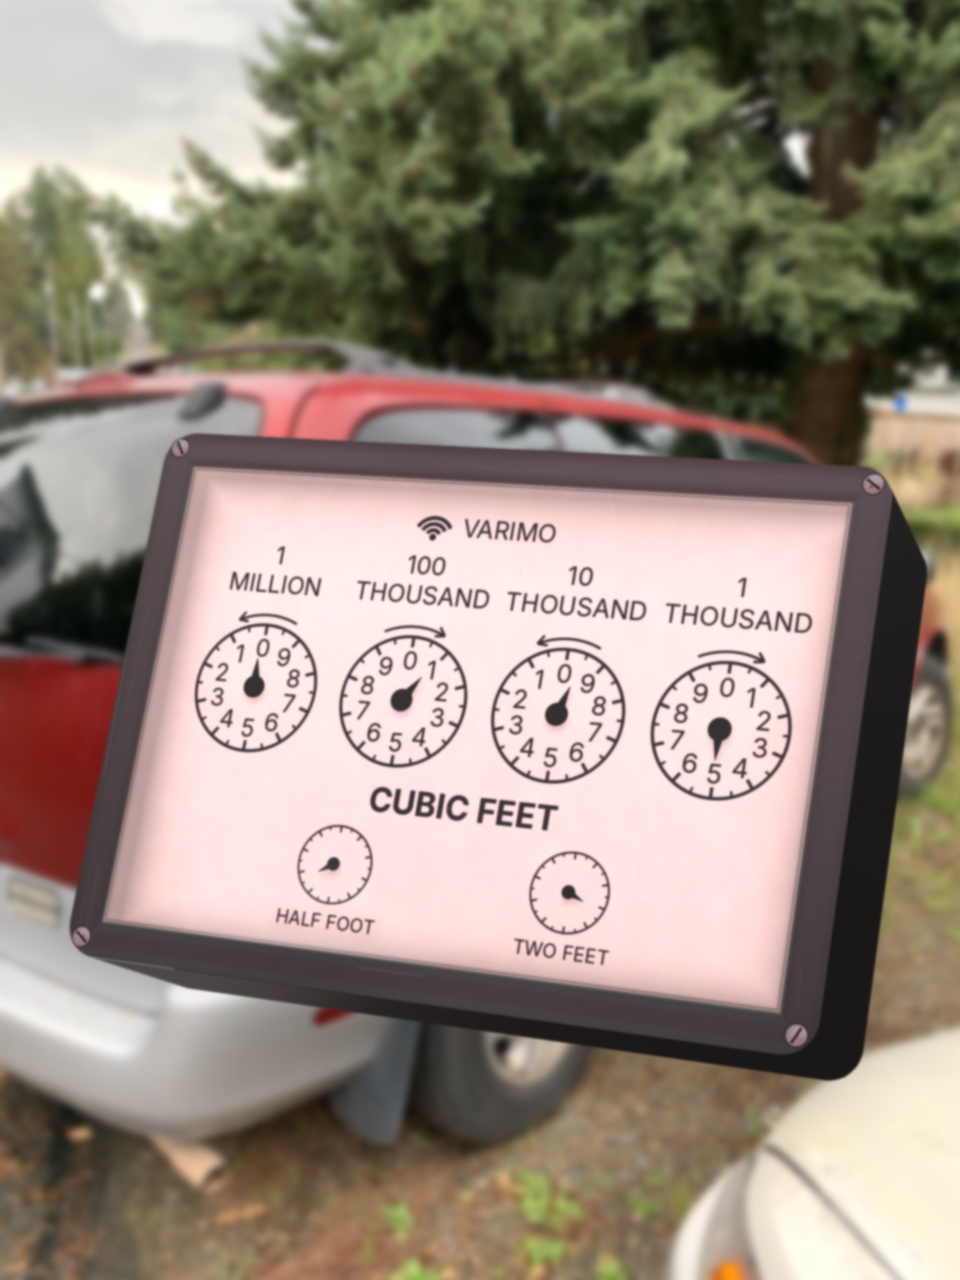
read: 9500 ft³
